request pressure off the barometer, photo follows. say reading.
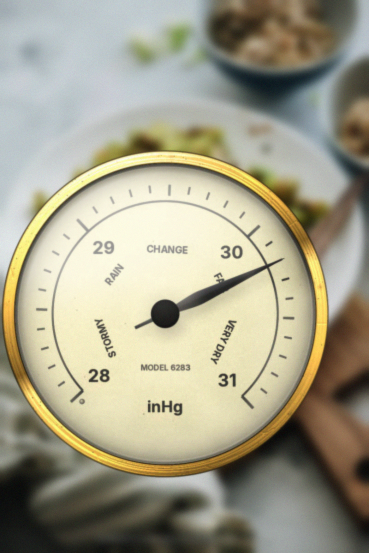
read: 30.2 inHg
